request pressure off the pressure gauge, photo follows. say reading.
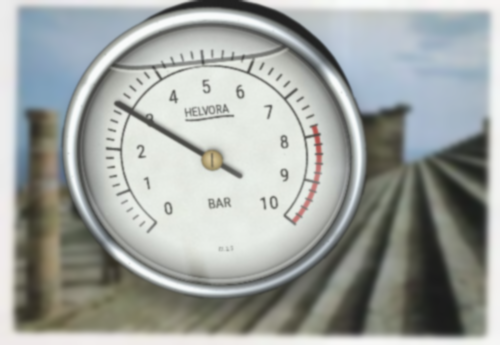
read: 3 bar
